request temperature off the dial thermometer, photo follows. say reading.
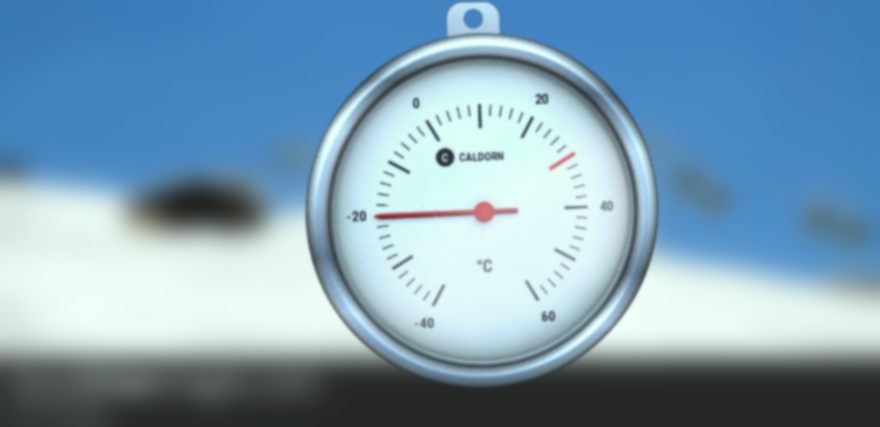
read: -20 °C
